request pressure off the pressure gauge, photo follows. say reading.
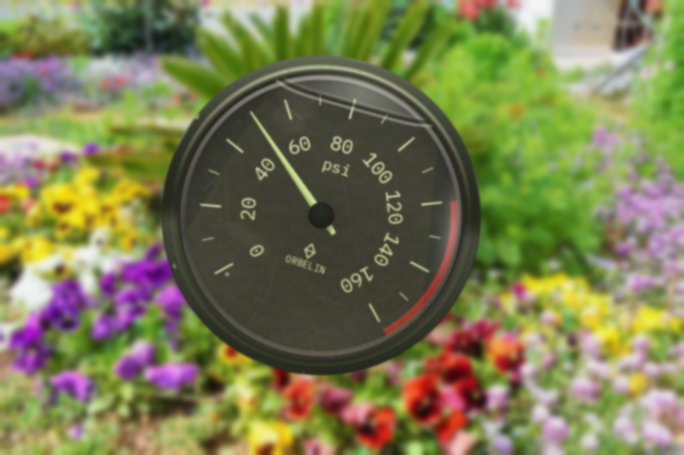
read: 50 psi
